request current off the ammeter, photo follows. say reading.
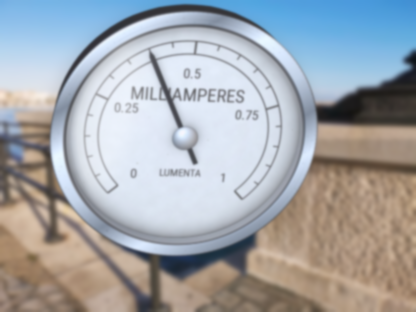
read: 0.4 mA
